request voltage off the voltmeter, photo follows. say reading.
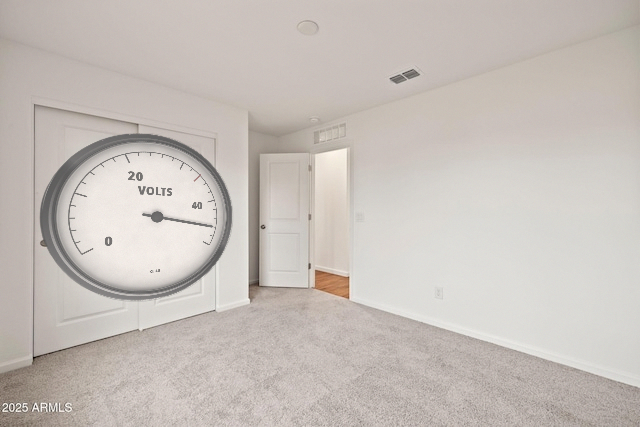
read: 46 V
